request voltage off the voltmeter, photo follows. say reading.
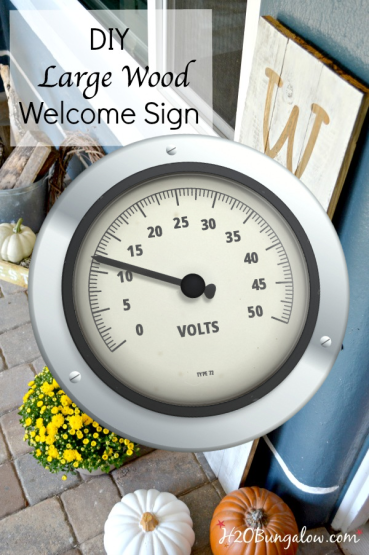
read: 11.5 V
